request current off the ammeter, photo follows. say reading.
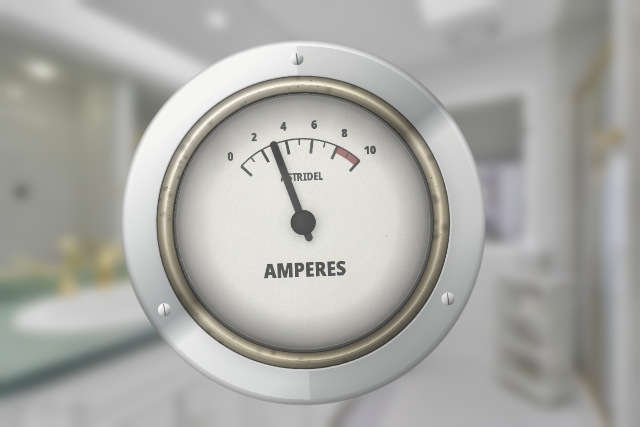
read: 3 A
